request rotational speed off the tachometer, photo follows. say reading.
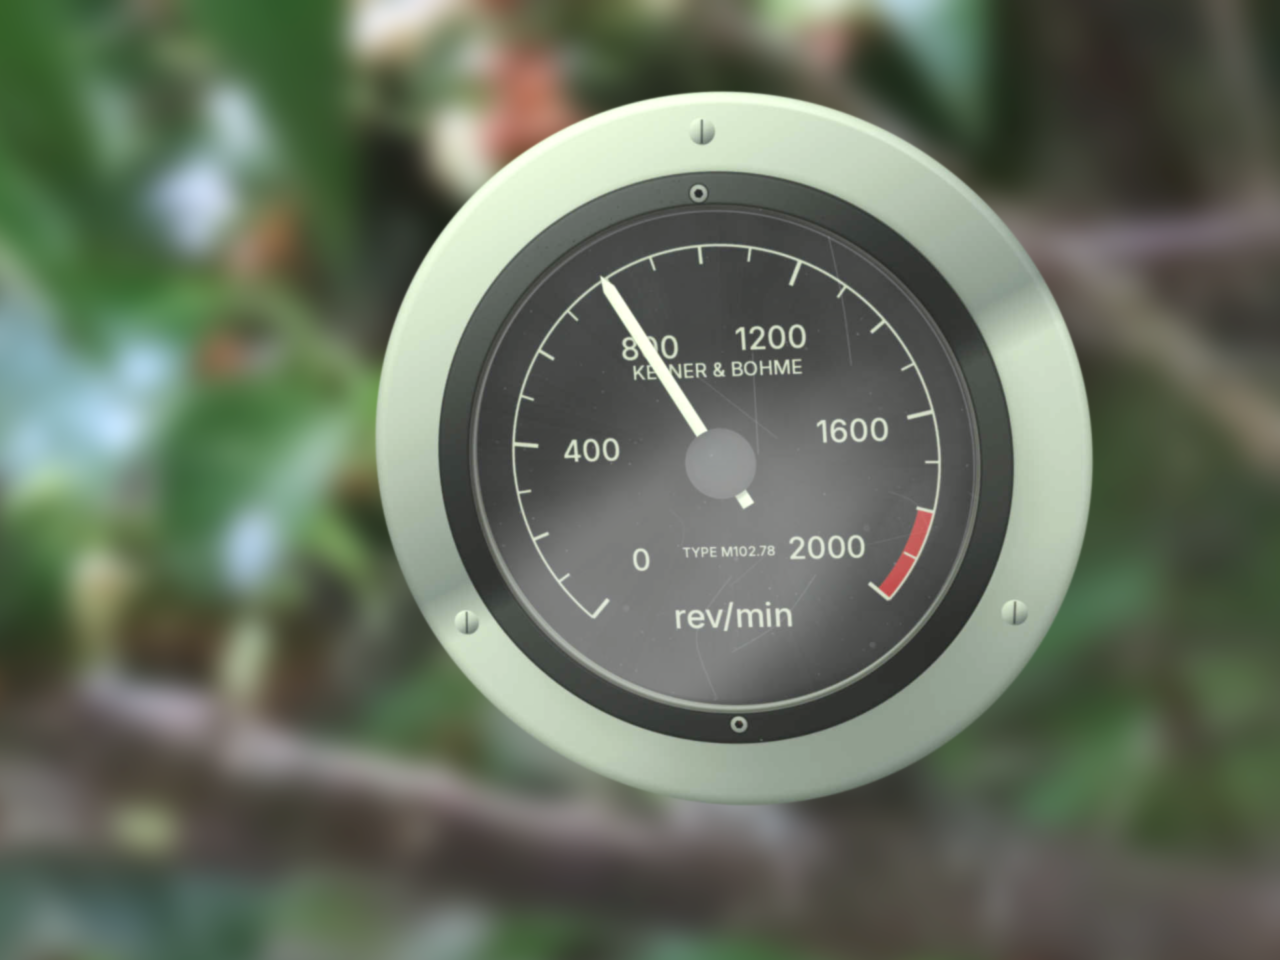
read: 800 rpm
